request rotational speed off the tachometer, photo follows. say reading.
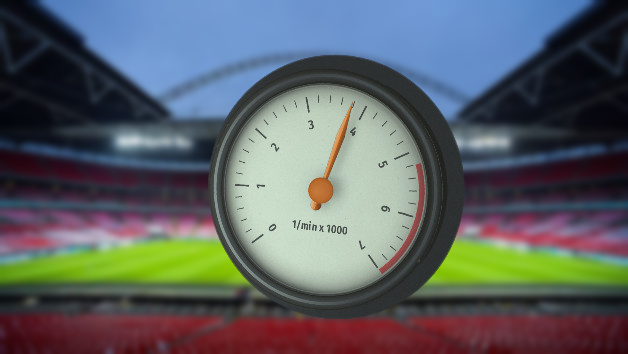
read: 3800 rpm
